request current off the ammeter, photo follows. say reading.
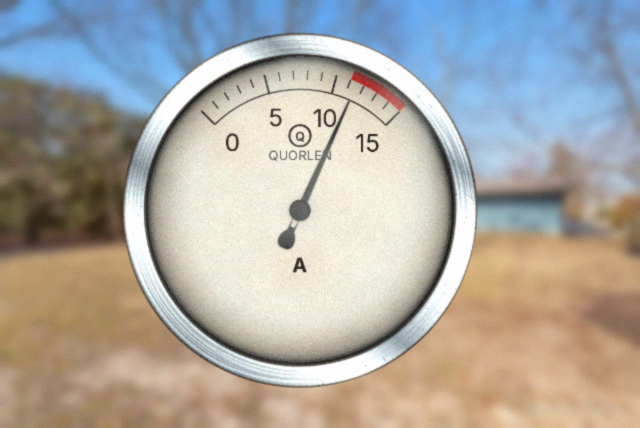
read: 11.5 A
